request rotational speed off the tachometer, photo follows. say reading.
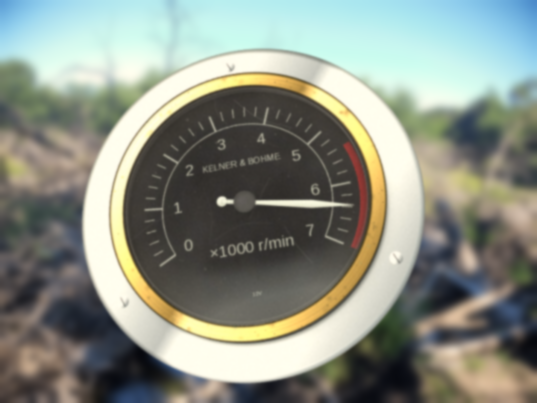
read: 6400 rpm
